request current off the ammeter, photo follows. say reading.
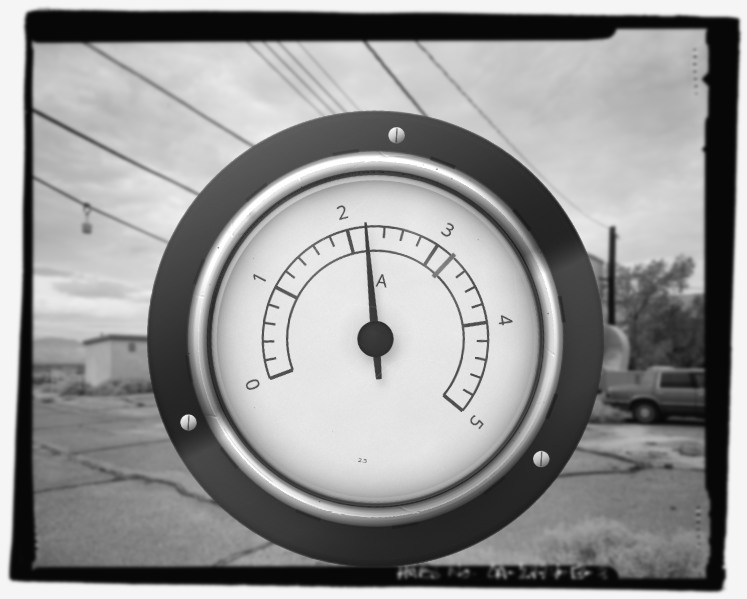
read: 2.2 A
